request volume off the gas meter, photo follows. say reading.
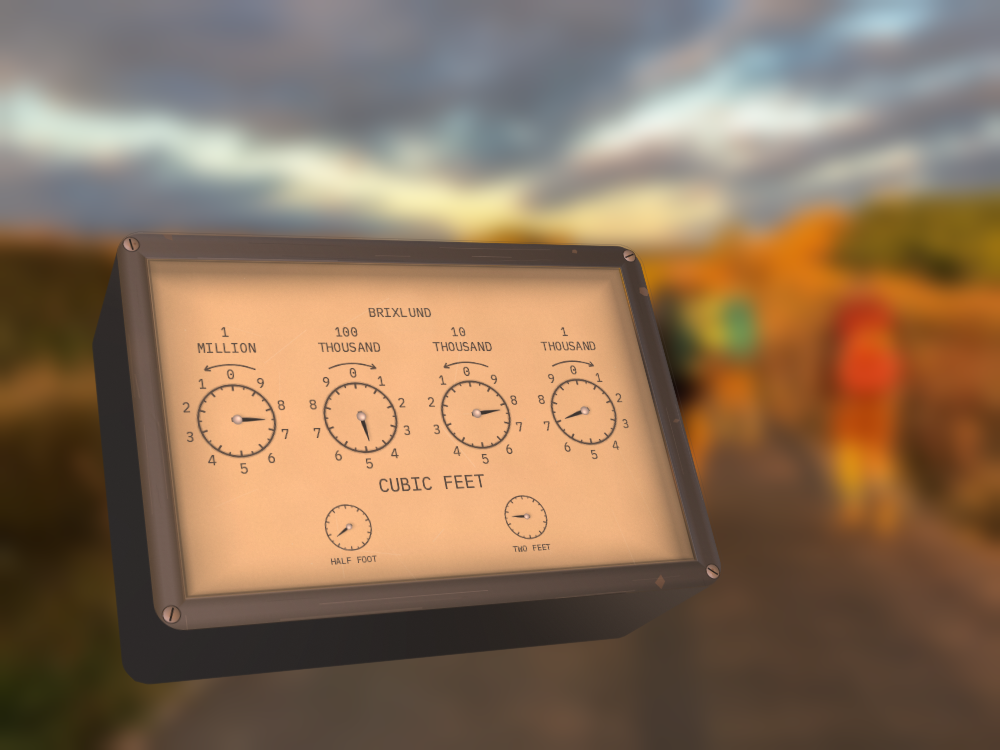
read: 747700 ft³
